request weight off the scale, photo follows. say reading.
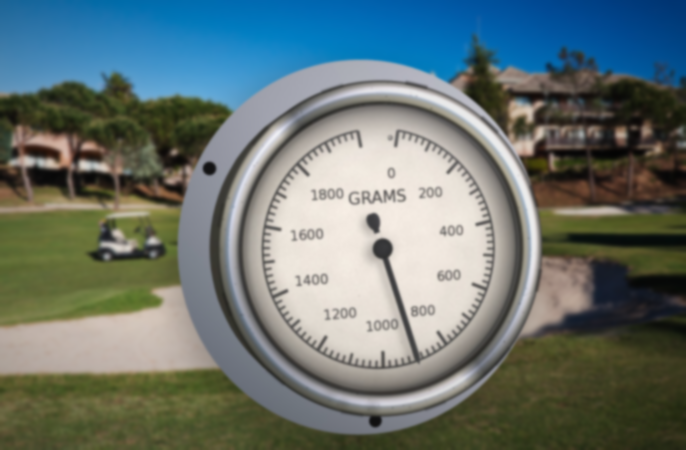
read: 900 g
